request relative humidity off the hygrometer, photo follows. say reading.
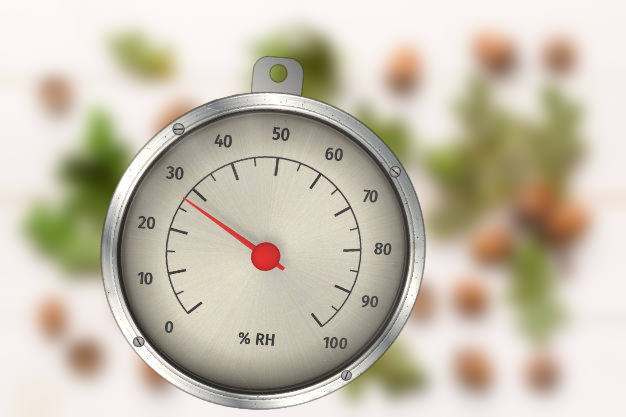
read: 27.5 %
